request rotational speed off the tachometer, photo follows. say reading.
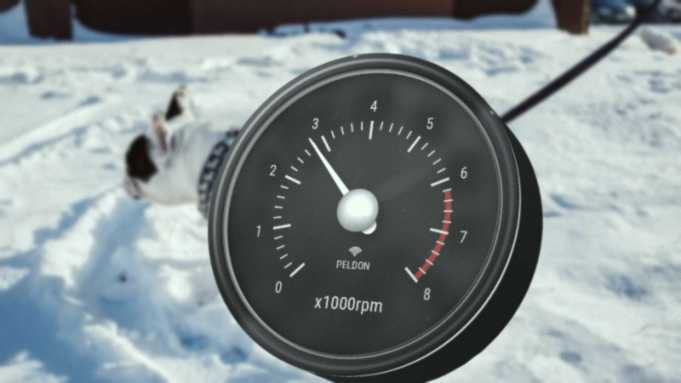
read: 2800 rpm
